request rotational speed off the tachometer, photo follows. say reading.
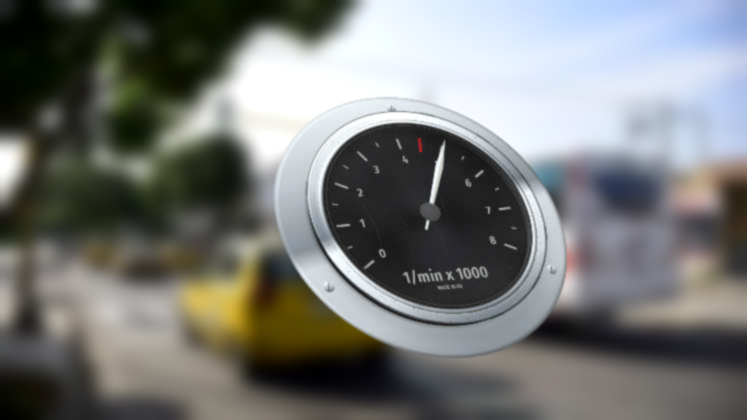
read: 5000 rpm
